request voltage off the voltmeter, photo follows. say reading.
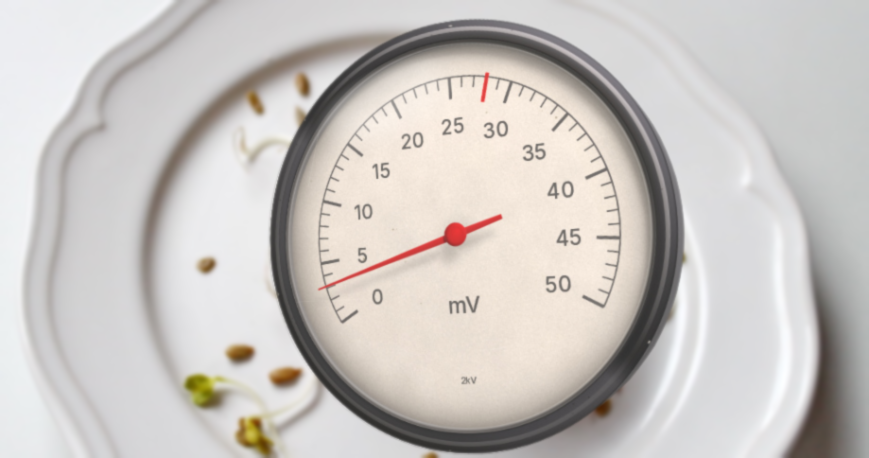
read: 3 mV
